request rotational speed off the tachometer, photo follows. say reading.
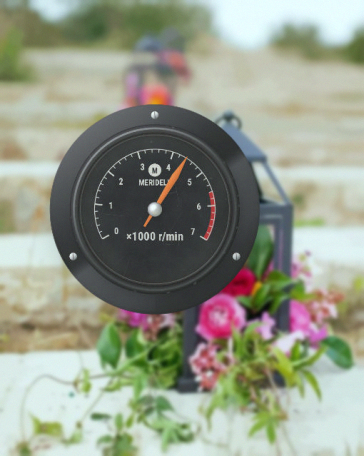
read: 4400 rpm
